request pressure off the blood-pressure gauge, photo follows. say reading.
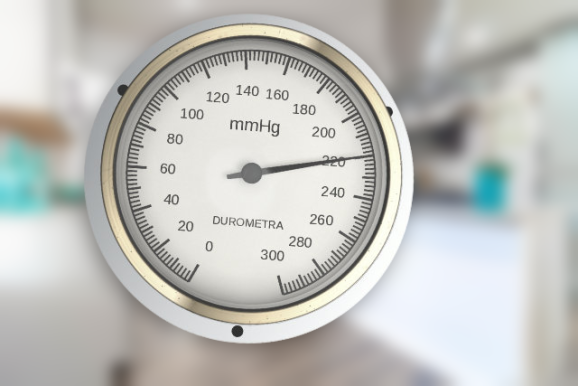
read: 220 mmHg
